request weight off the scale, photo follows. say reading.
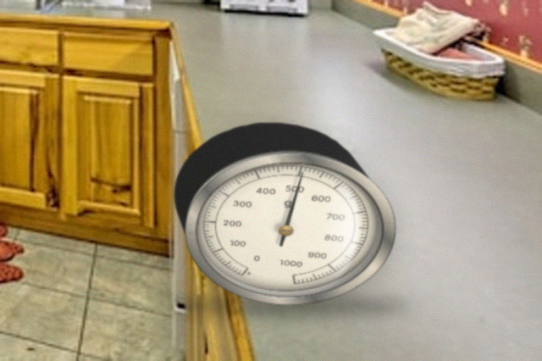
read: 500 g
